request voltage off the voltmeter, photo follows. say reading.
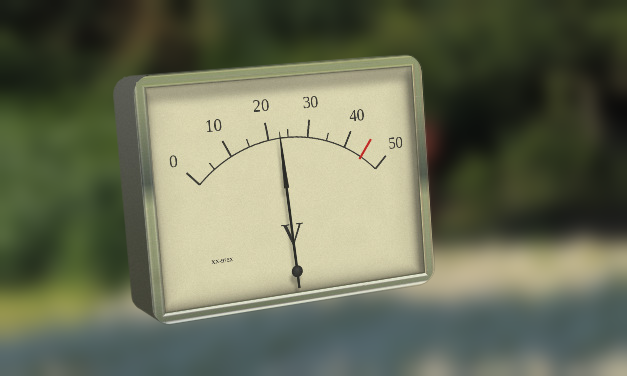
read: 22.5 V
